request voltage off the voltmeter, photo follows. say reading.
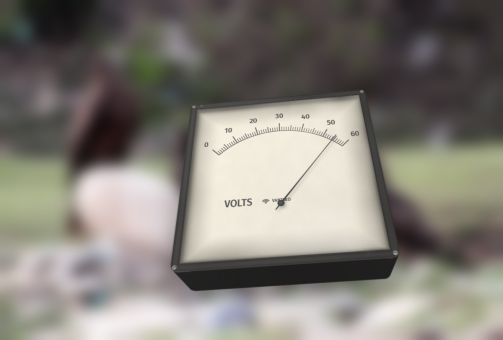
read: 55 V
